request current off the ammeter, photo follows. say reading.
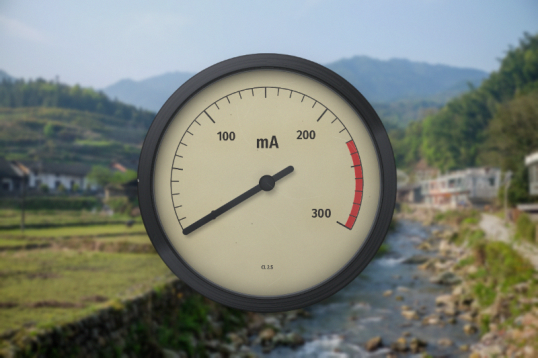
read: 0 mA
